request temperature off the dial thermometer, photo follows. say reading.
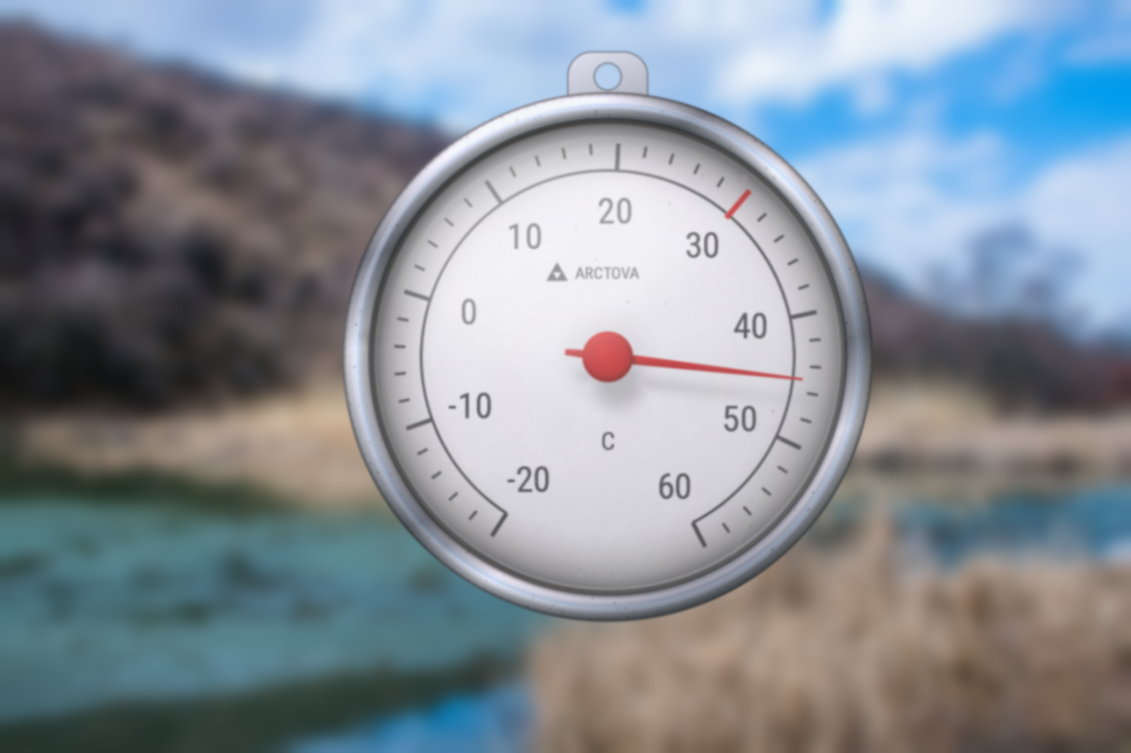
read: 45 °C
